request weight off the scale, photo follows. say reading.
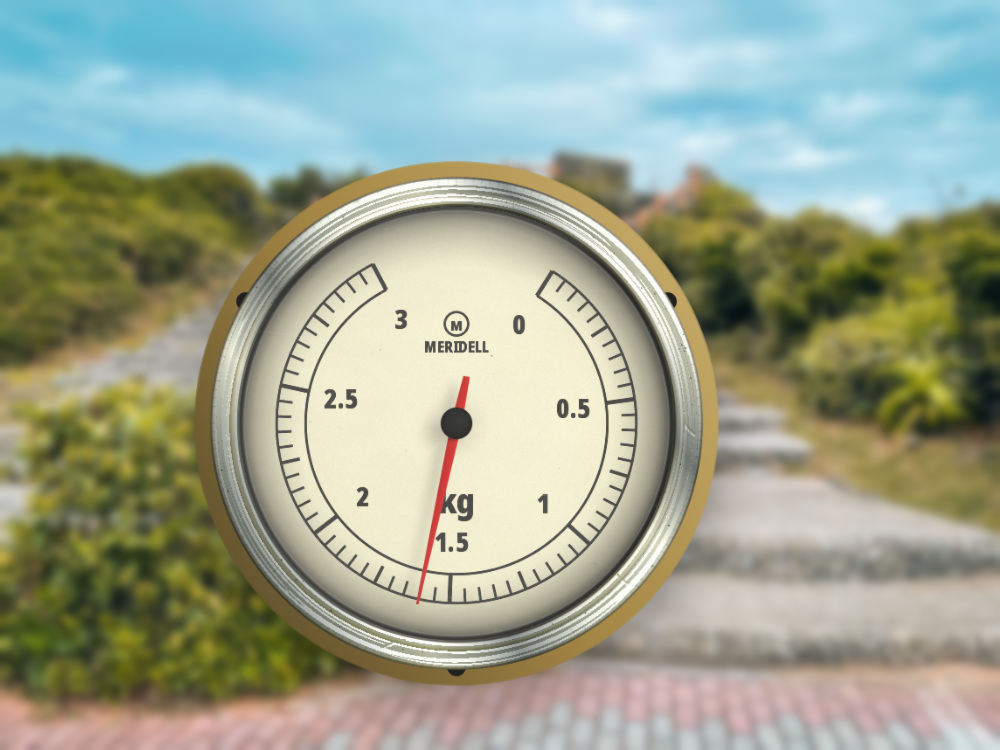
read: 1.6 kg
